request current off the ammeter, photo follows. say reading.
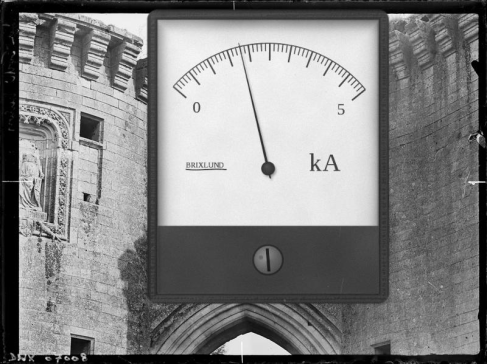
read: 1.8 kA
